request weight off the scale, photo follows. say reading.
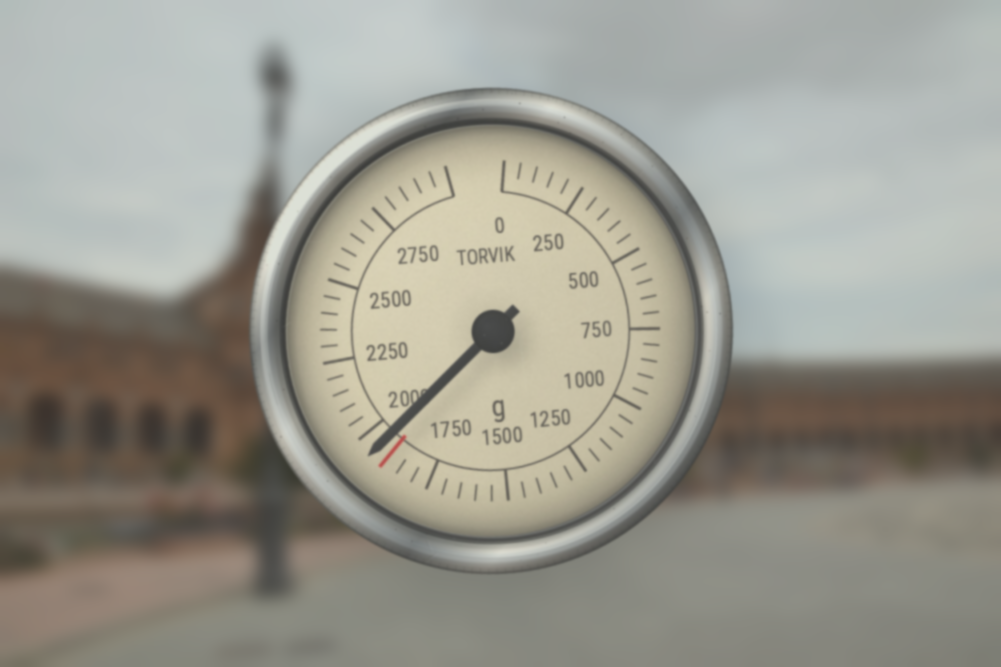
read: 1950 g
